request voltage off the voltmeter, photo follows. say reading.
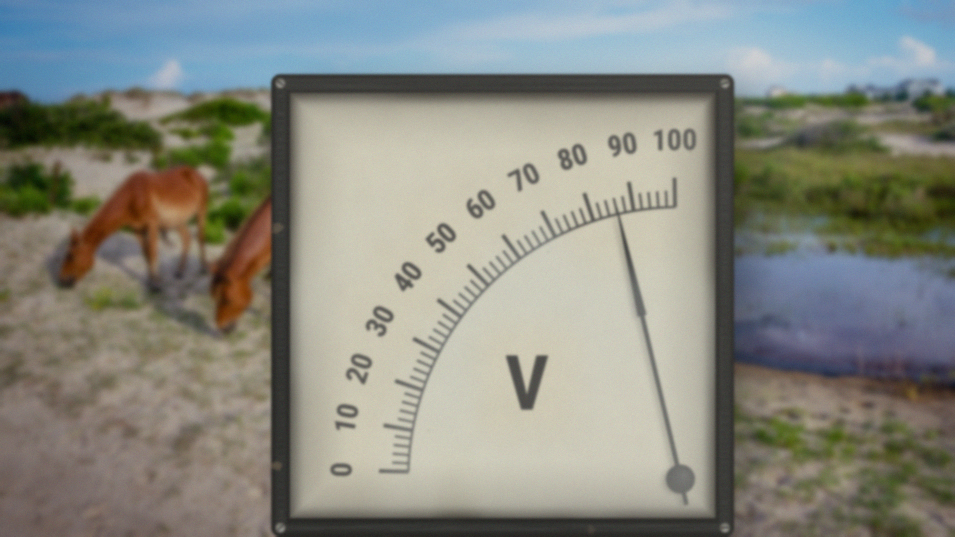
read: 86 V
